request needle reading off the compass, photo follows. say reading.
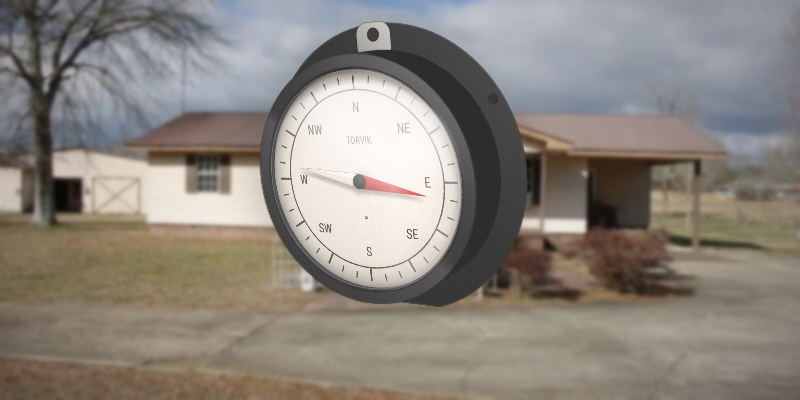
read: 100 °
